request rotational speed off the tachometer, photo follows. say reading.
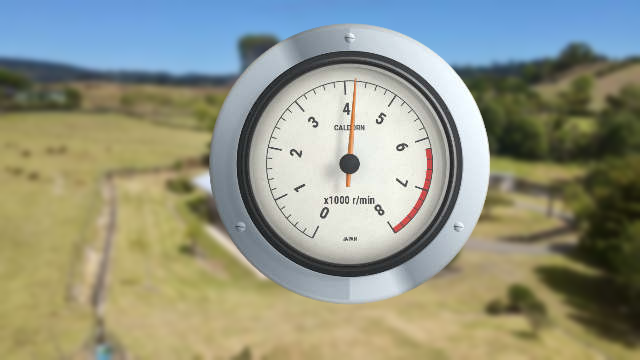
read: 4200 rpm
